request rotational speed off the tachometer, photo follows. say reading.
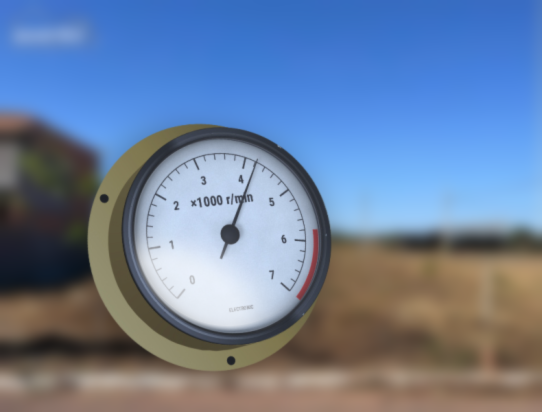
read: 4200 rpm
